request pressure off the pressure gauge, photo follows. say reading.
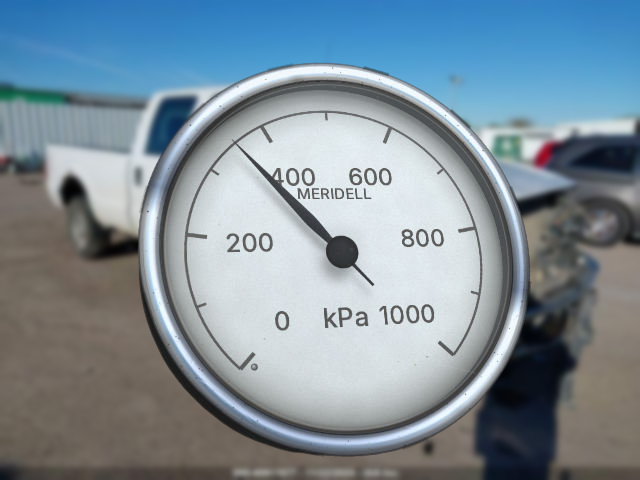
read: 350 kPa
